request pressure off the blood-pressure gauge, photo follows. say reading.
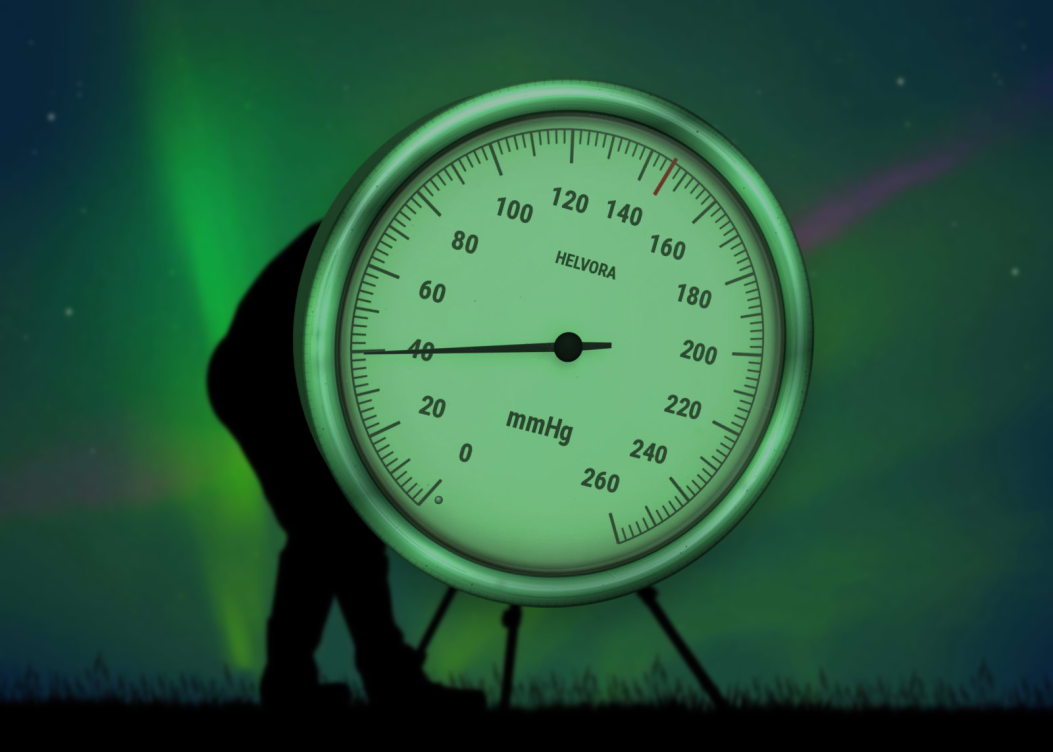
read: 40 mmHg
